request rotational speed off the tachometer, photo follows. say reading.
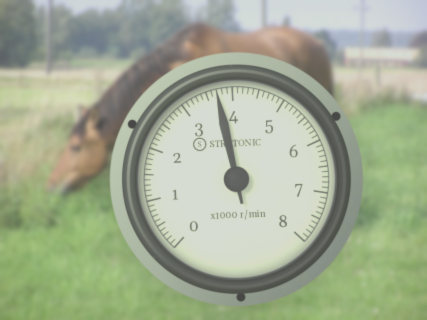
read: 3700 rpm
